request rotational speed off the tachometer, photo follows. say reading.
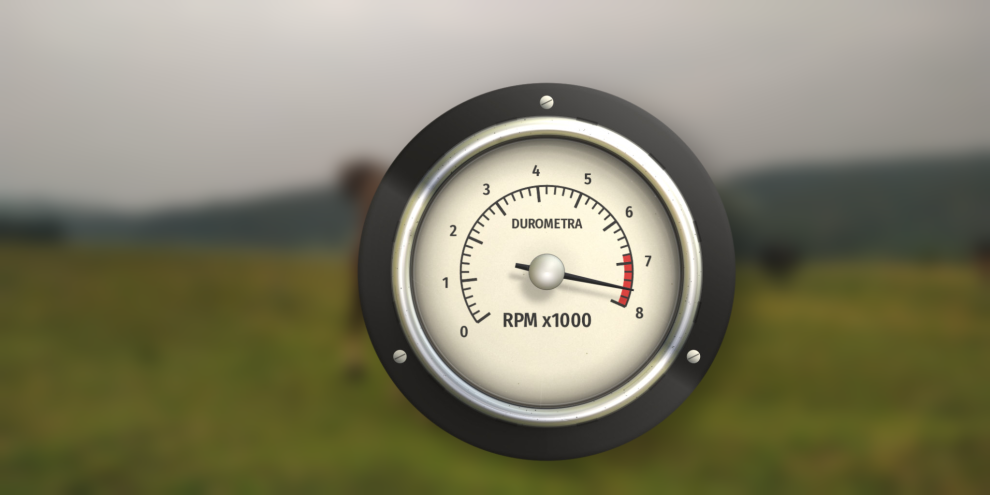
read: 7600 rpm
